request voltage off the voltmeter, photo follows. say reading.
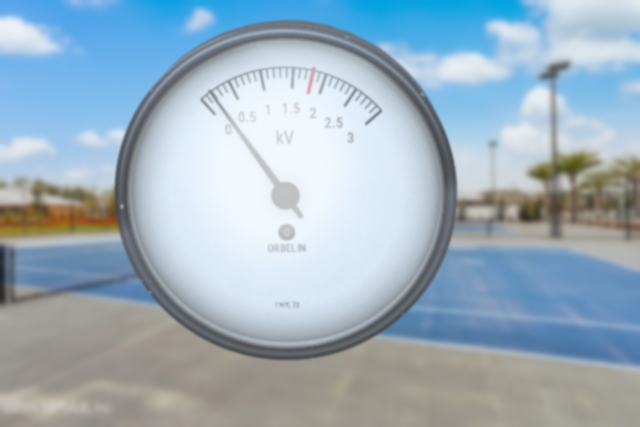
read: 0.2 kV
